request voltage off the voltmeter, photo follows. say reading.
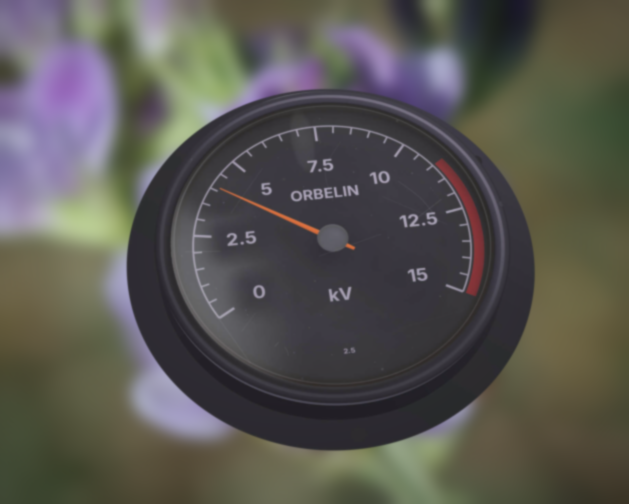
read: 4 kV
